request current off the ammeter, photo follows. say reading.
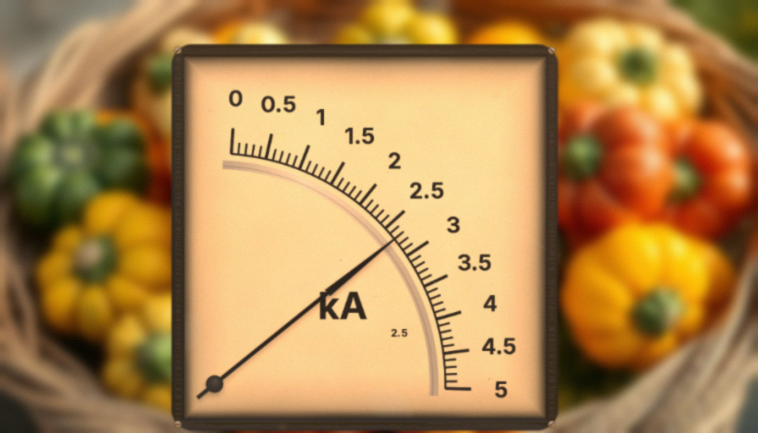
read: 2.7 kA
